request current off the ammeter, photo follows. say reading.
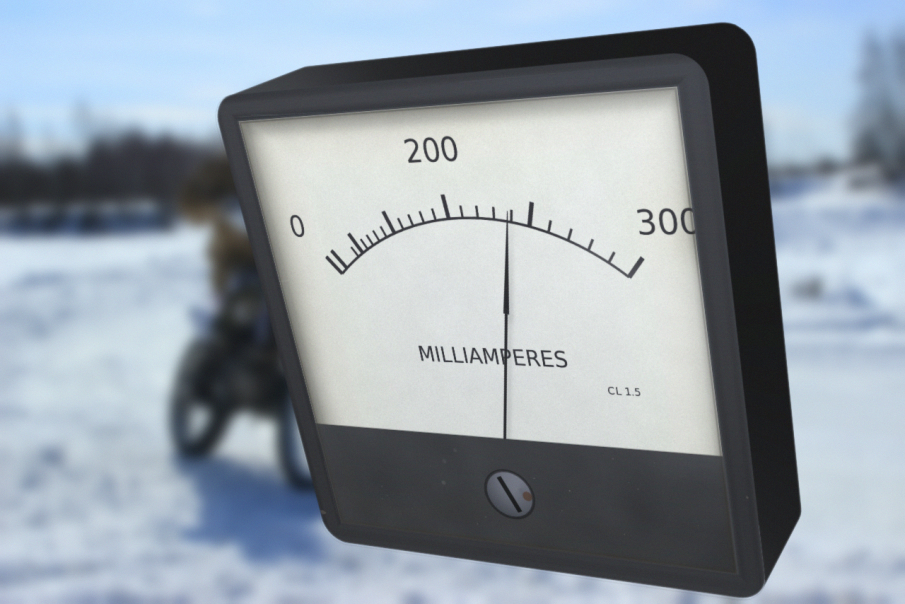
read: 240 mA
